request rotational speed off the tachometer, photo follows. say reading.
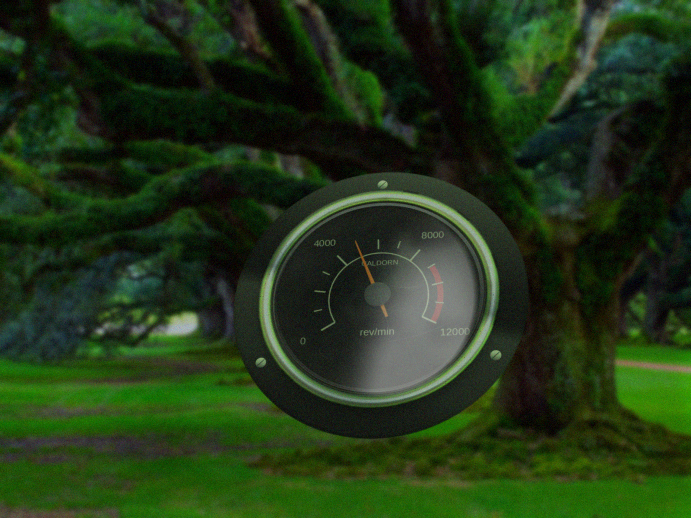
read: 5000 rpm
